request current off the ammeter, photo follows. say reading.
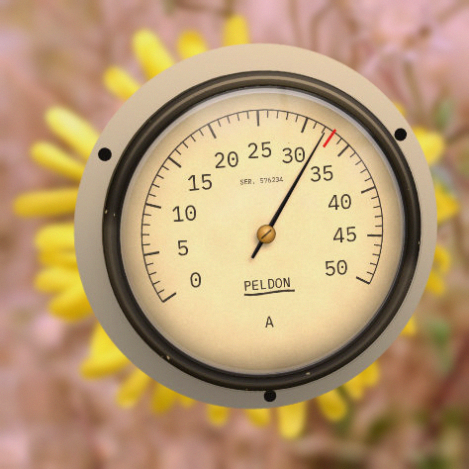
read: 32 A
